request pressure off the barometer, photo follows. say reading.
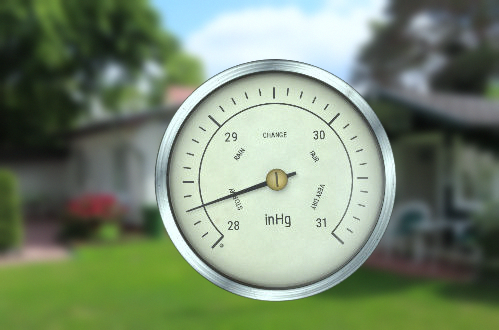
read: 28.3 inHg
